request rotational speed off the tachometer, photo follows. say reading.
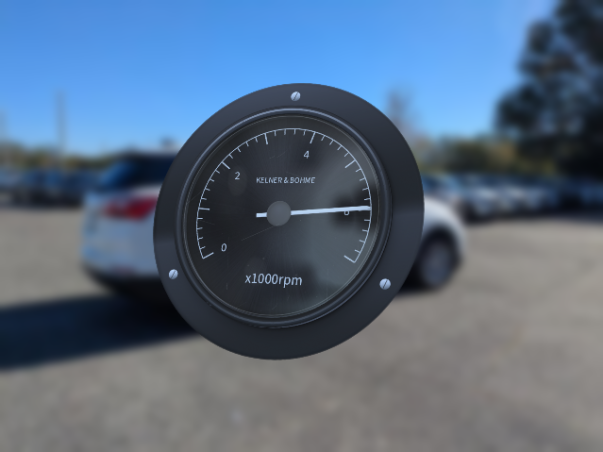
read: 6000 rpm
